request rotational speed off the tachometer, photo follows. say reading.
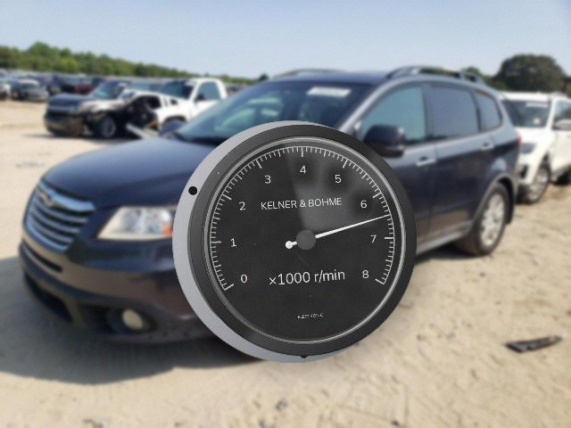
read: 6500 rpm
